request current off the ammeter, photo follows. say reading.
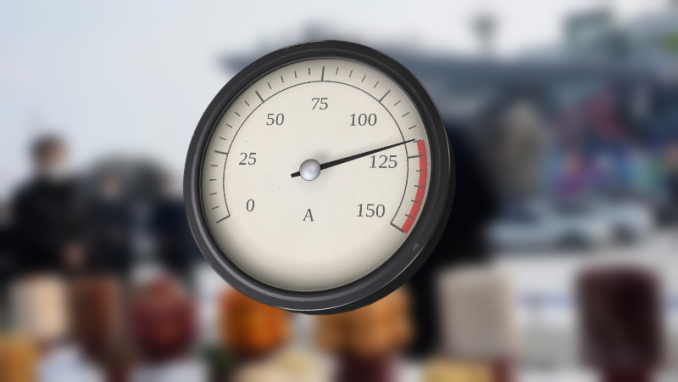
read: 120 A
